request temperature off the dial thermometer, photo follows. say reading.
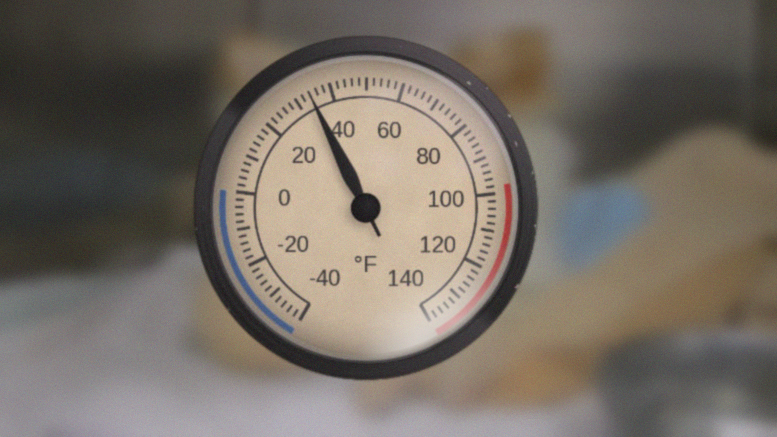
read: 34 °F
